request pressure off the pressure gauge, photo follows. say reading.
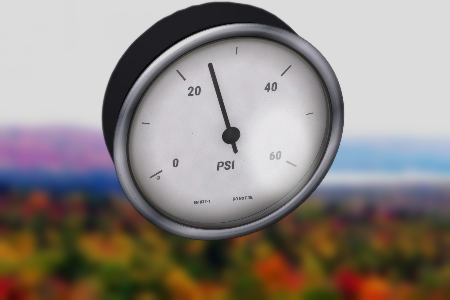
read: 25 psi
